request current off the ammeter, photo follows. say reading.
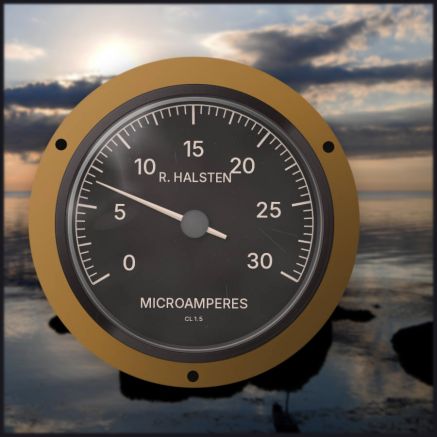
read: 6.75 µA
